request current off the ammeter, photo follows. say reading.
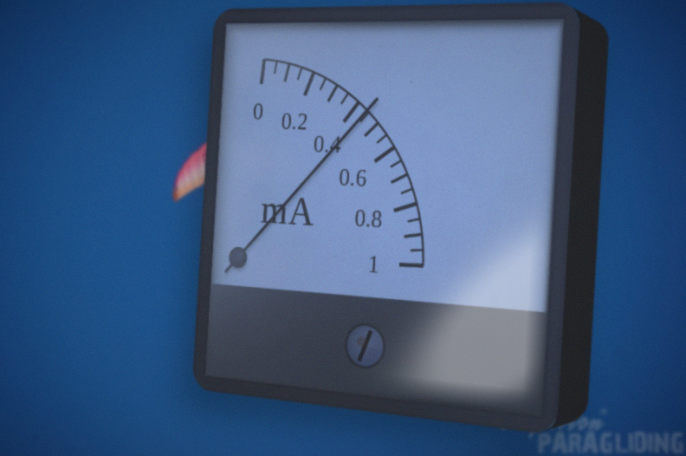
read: 0.45 mA
